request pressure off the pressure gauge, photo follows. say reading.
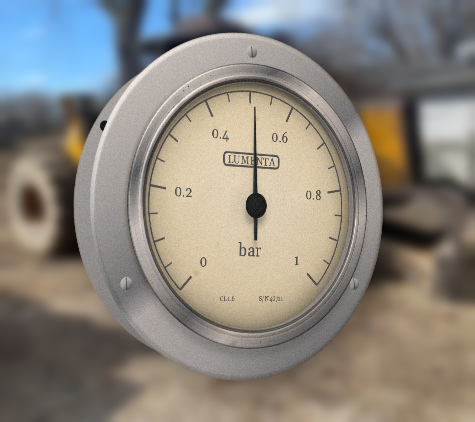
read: 0.5 bar
